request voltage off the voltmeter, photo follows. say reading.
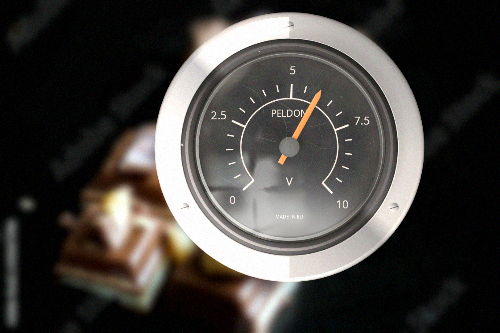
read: 6 V
